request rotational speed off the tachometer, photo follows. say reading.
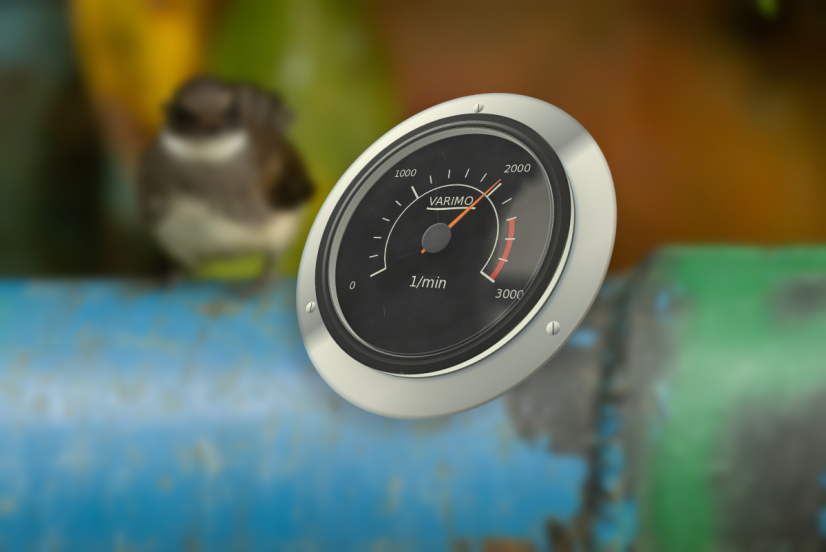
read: 2000 rpm
